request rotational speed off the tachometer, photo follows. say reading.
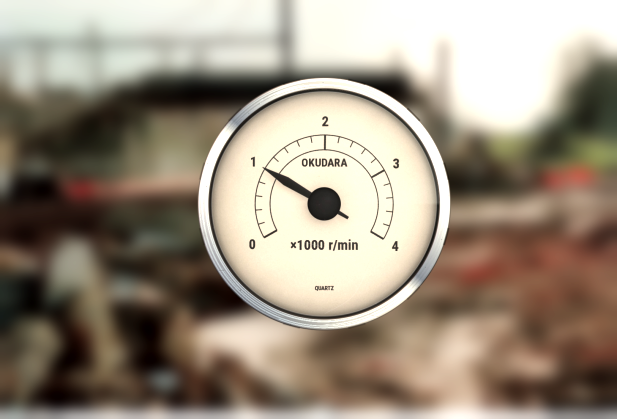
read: 1000 rpm
